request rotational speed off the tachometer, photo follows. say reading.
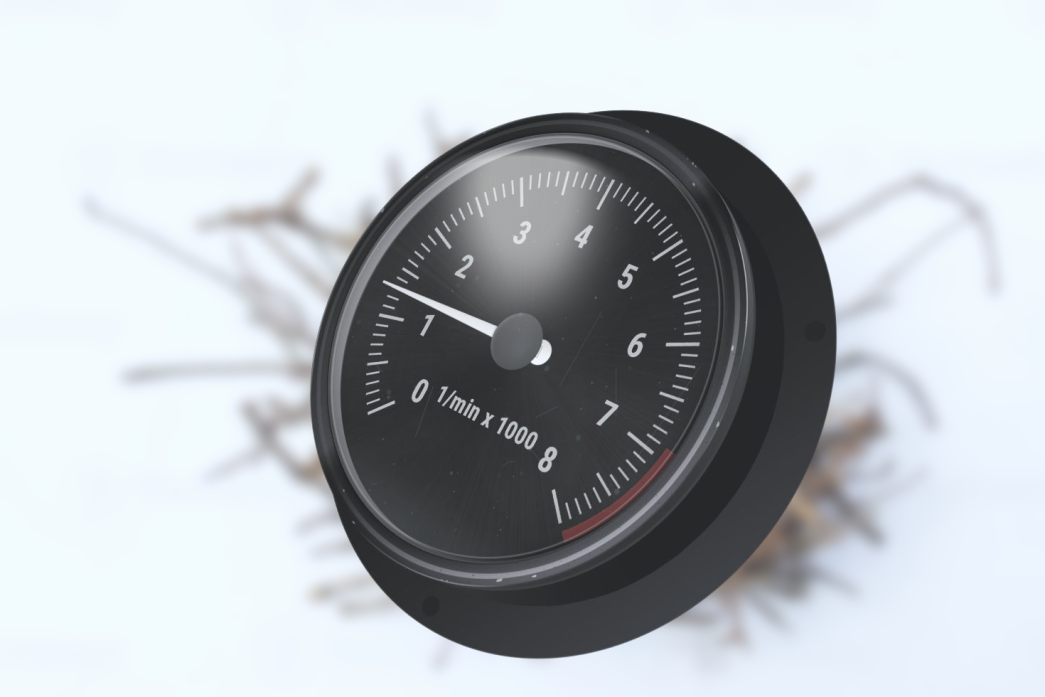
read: 1300 rpm
